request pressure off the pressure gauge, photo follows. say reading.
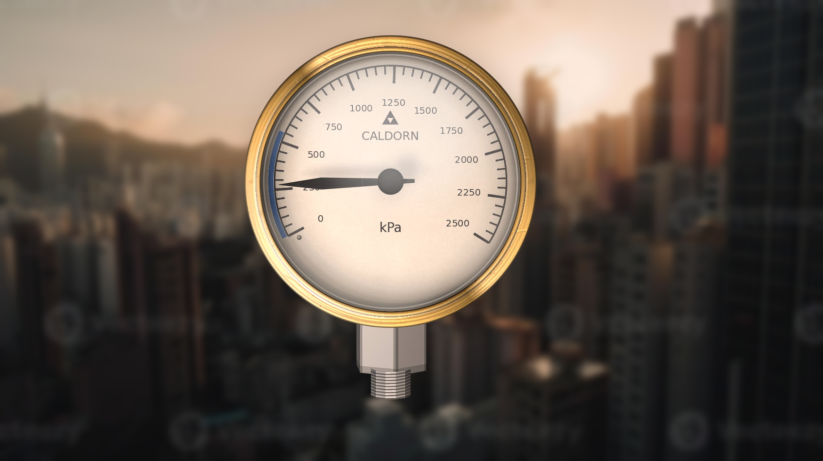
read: 275 kPa
